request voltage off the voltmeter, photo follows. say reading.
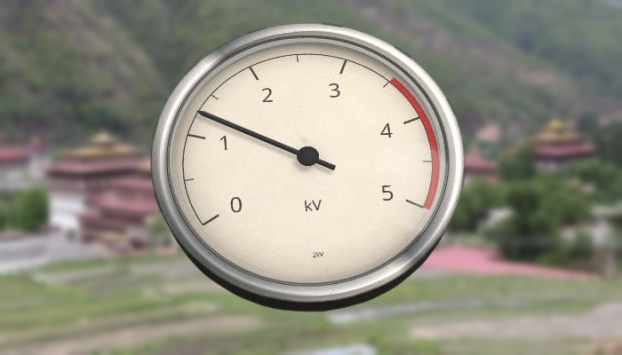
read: 1.25 kV
